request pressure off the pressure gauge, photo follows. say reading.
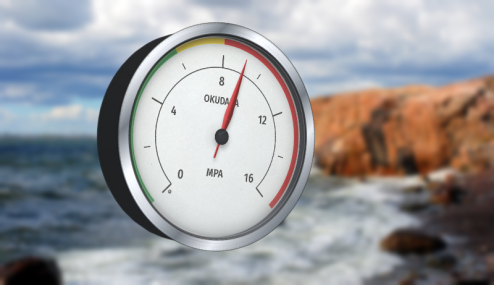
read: 9 MPa
